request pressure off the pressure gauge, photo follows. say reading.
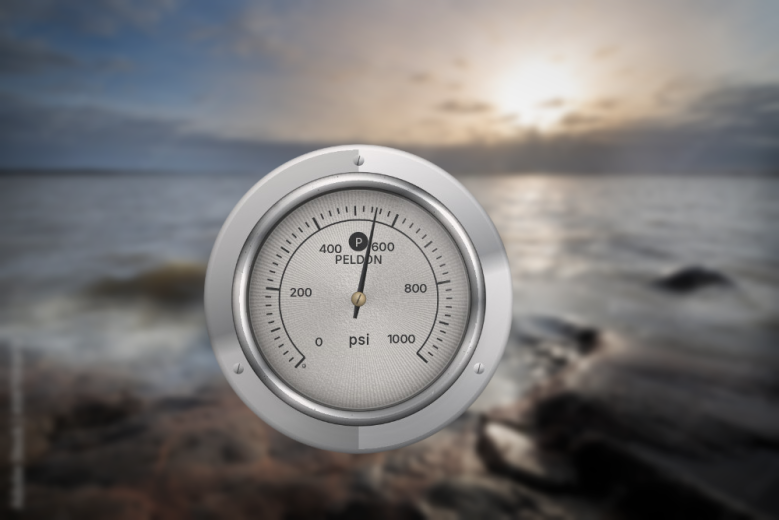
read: 550 psi
